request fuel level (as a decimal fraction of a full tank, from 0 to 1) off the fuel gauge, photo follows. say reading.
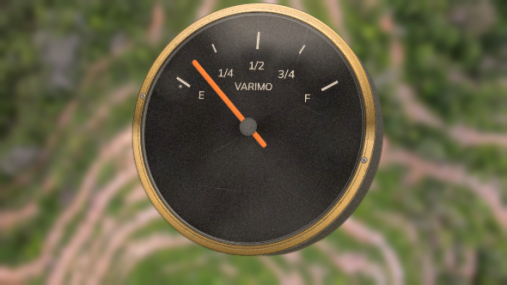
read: 0.125
